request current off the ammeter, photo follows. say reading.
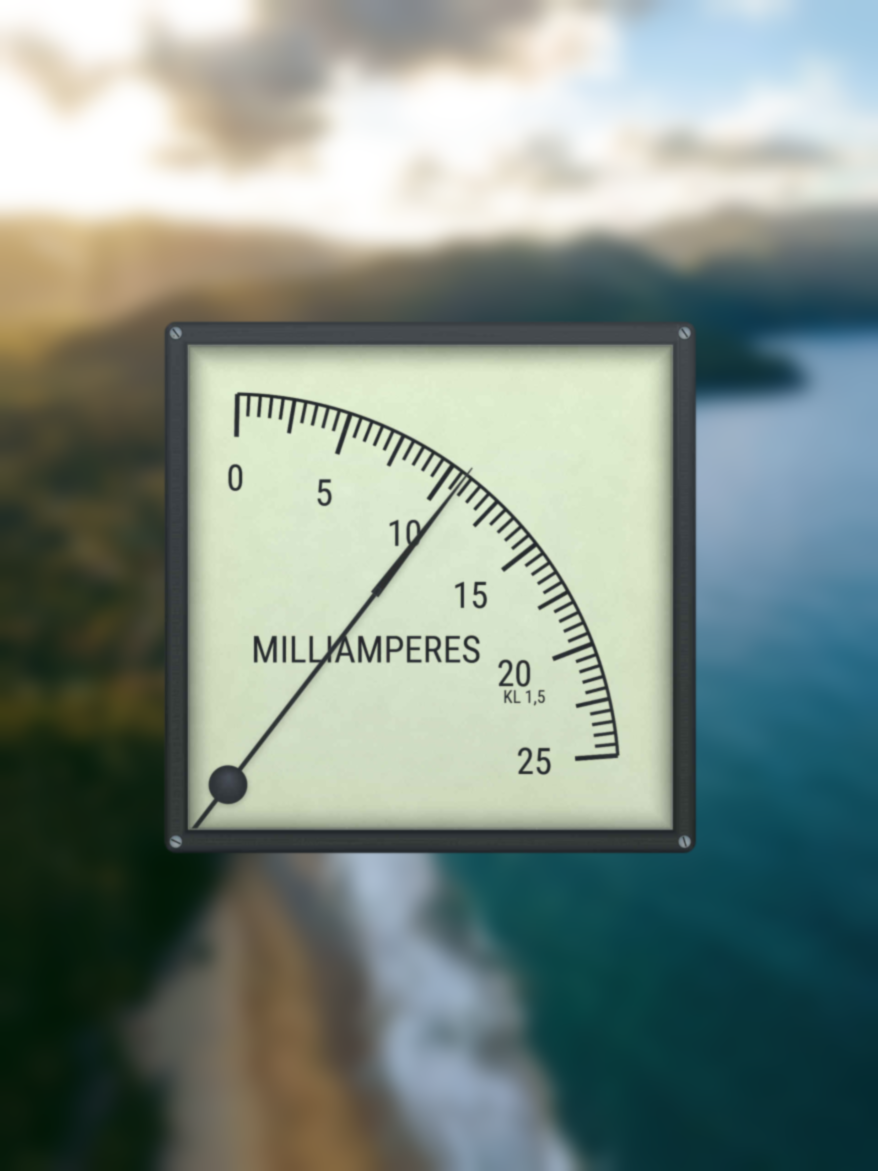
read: 10.75 mA
